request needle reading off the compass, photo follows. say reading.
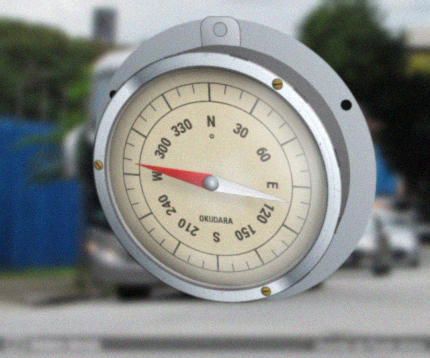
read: 280 °
